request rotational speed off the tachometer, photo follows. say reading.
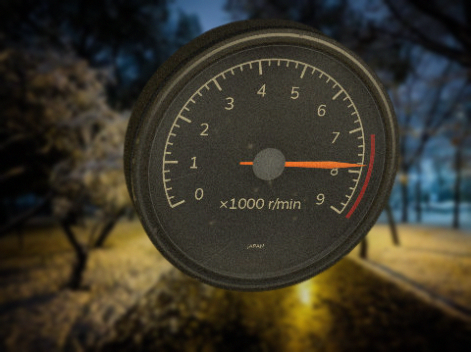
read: 7800 rpm
